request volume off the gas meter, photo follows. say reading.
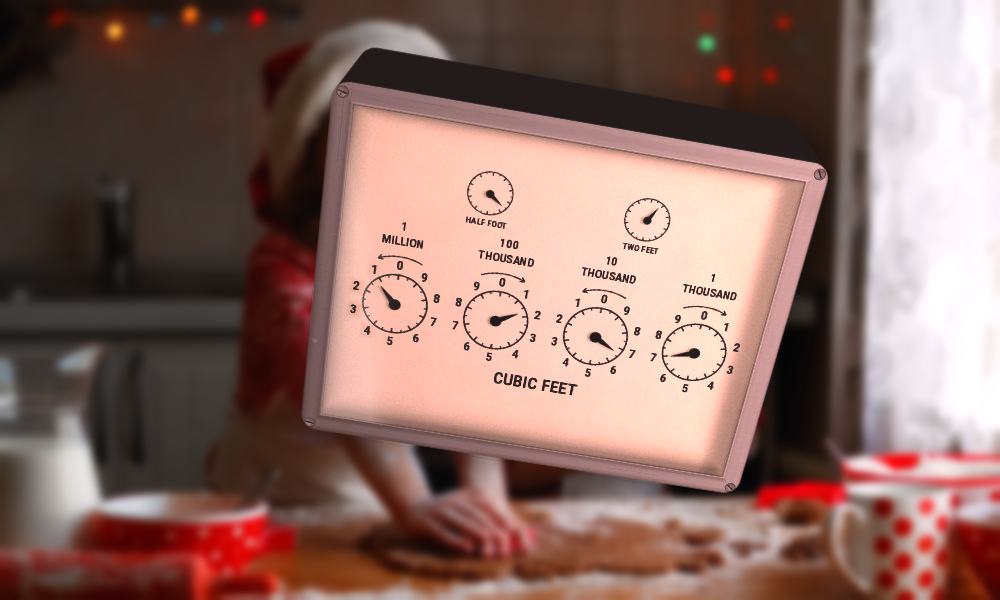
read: 116700 ft³
